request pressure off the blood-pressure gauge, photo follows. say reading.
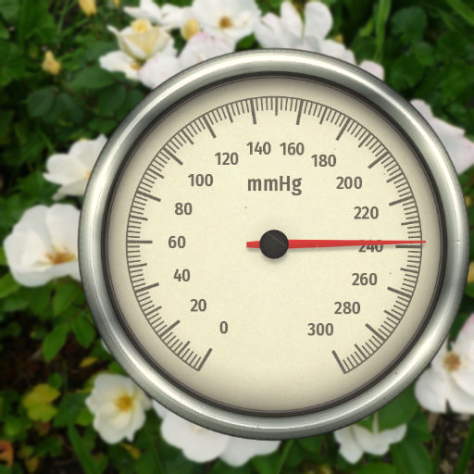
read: 238 mmHg
